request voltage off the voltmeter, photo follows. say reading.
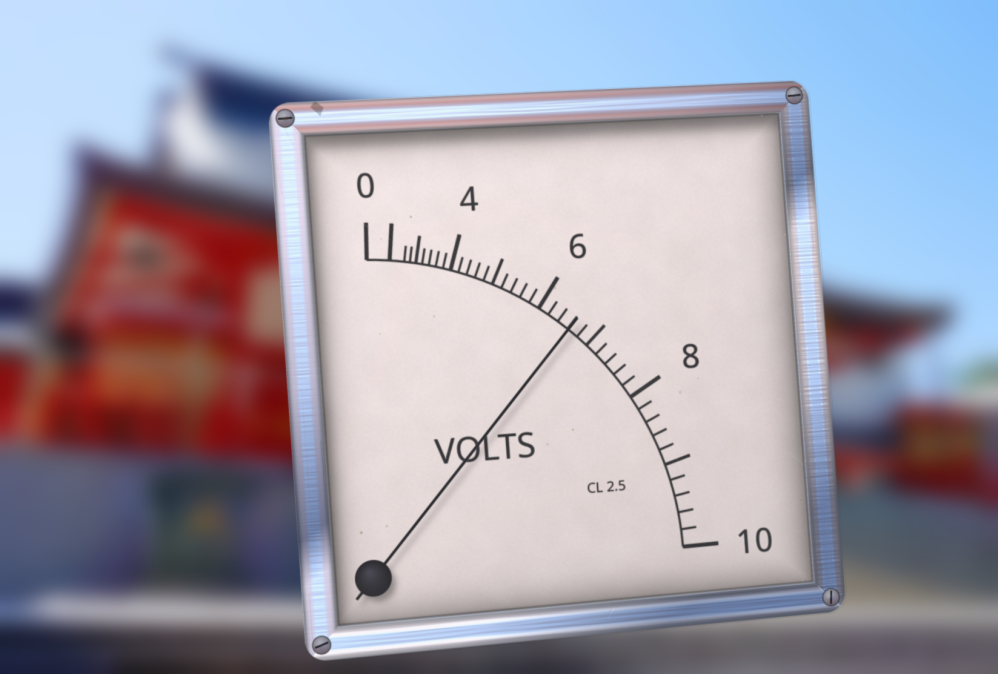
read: 6.6 V
